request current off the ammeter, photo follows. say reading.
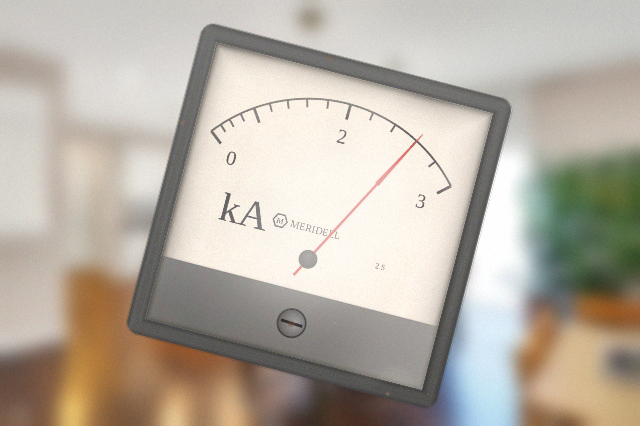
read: 2.6 kA
